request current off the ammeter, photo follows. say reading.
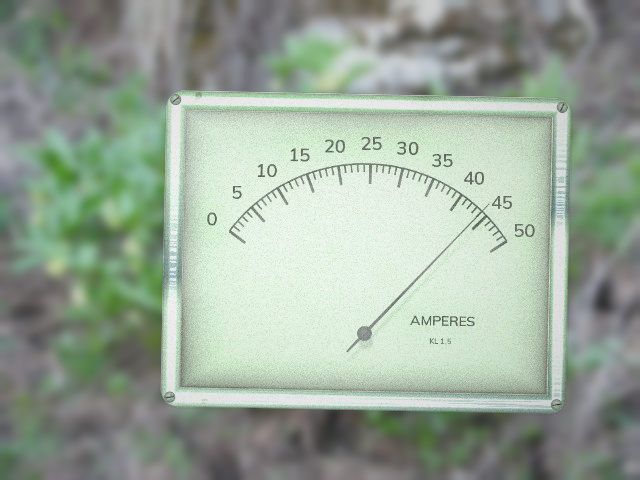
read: 44 A
